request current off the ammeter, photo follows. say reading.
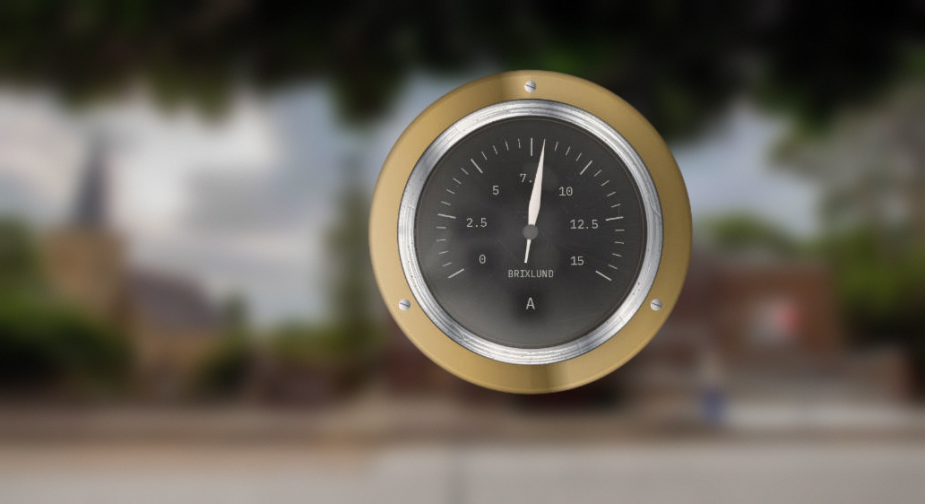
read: 8 A
